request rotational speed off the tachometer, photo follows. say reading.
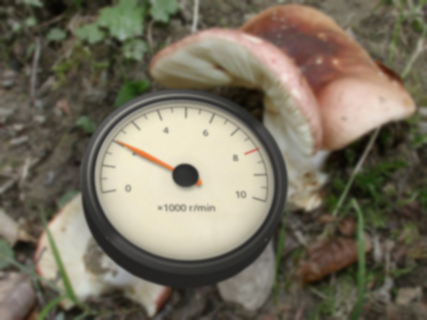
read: 2000 rpm
